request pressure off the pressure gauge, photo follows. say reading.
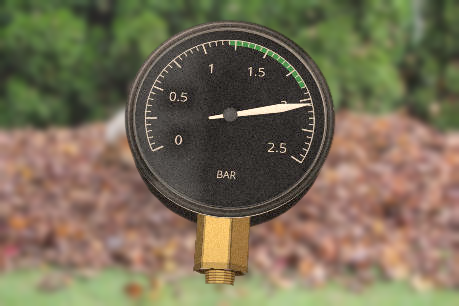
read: 2.05 bar
